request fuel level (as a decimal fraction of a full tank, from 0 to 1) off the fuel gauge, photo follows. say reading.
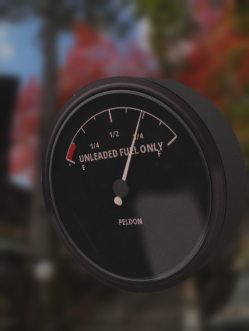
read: 0.75
